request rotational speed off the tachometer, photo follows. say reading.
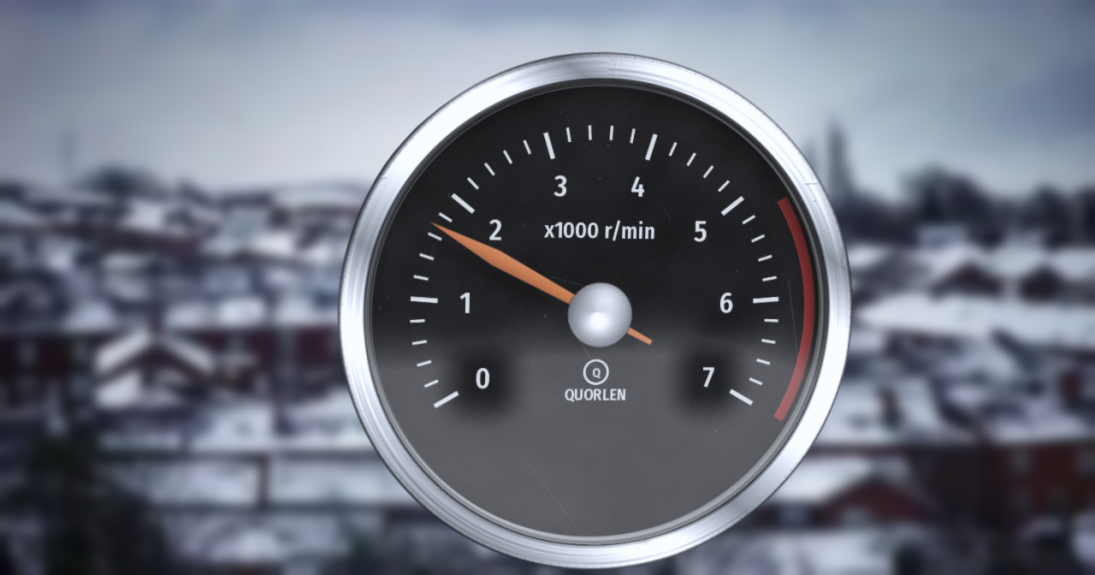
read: 1700 rpm
